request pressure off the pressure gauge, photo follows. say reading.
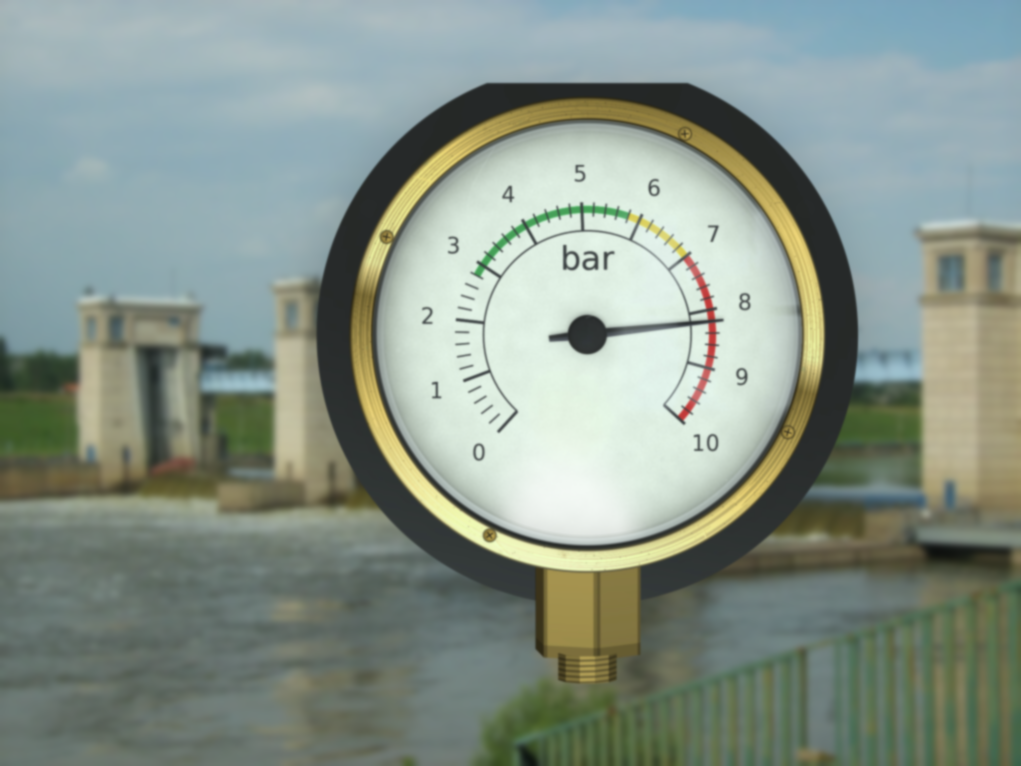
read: 8.2 bar
